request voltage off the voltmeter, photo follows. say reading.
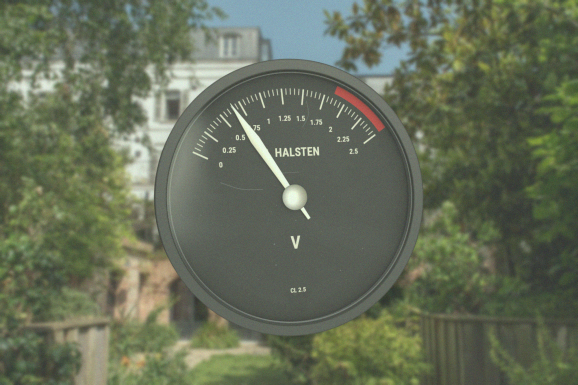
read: 0.65 V
